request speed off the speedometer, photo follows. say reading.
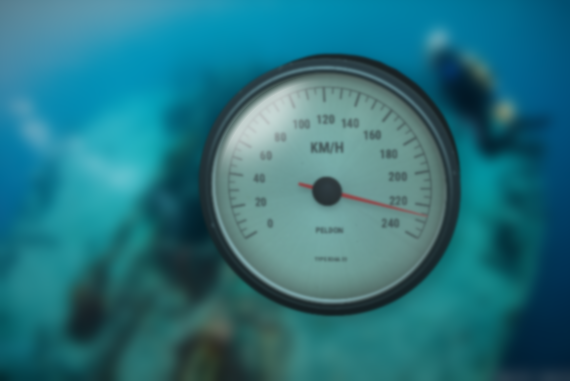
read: 225 km/h
